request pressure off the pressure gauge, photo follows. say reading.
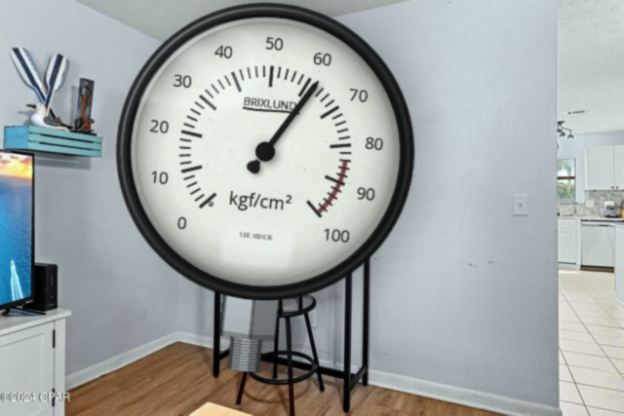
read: 62 kg/cm²
